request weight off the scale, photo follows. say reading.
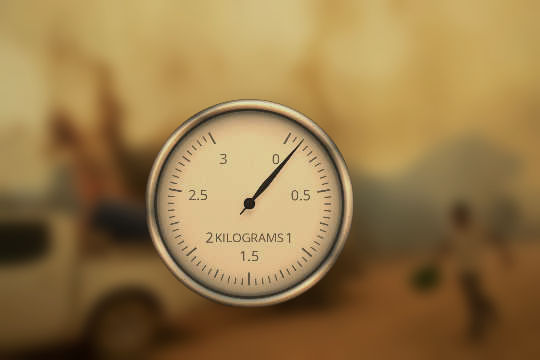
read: 0.1 kg
